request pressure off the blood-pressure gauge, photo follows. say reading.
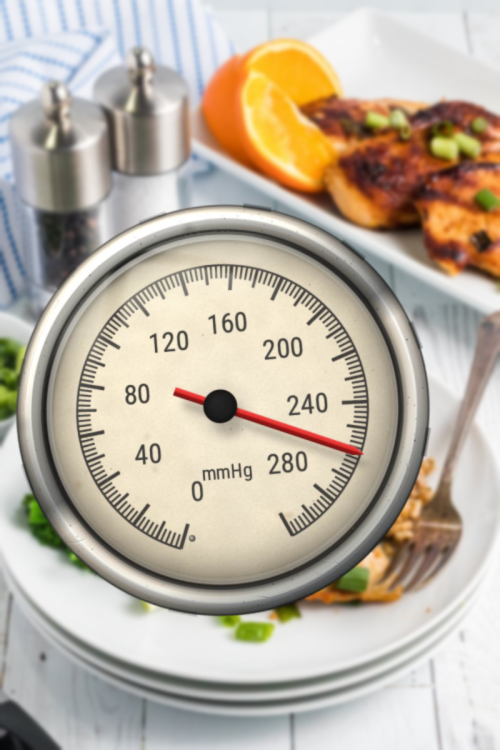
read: 260 mmHg
